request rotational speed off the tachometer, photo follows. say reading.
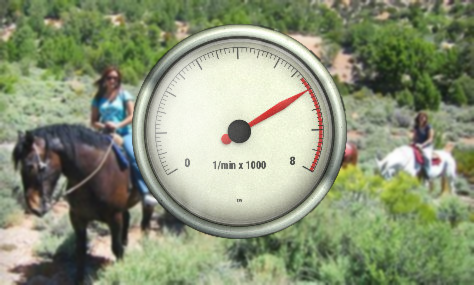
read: 6000 rpm
